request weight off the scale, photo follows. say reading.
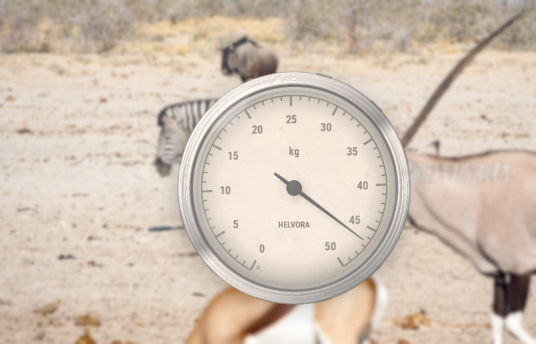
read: 46.5 kg
